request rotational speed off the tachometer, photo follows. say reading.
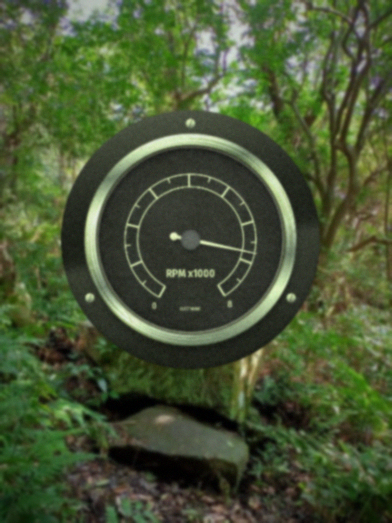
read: 6750 rpm
